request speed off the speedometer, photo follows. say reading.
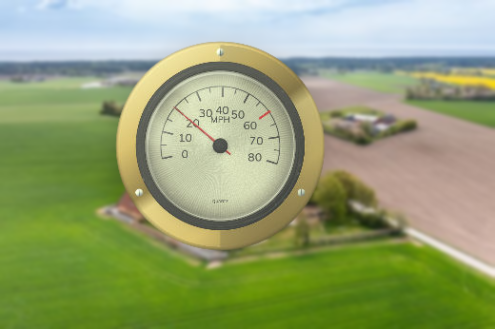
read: 20 mph
